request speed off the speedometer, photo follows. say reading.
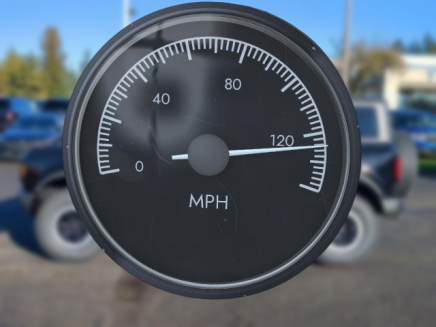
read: 124 mph
